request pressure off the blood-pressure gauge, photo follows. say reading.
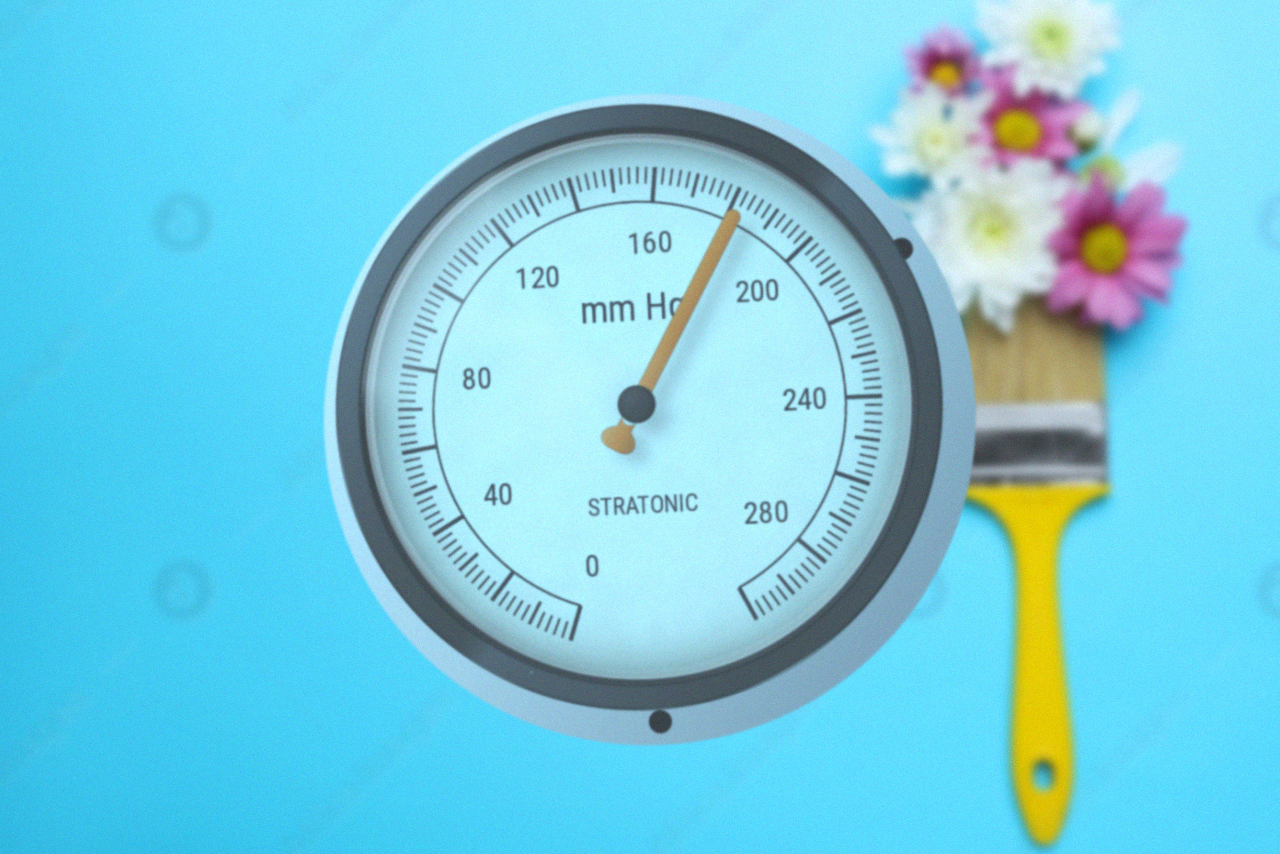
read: 182 mmHg
